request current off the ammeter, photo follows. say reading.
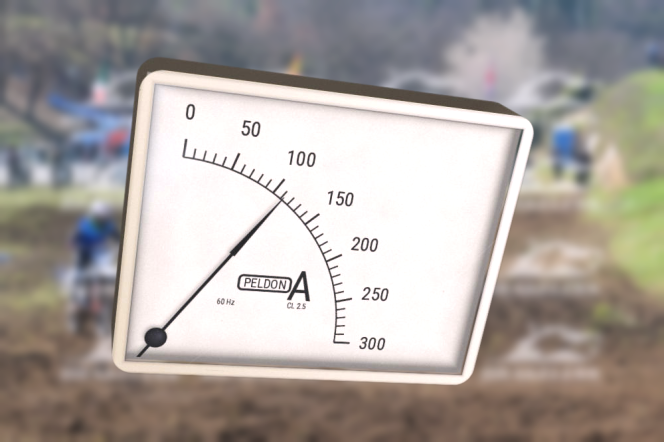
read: 110 A
